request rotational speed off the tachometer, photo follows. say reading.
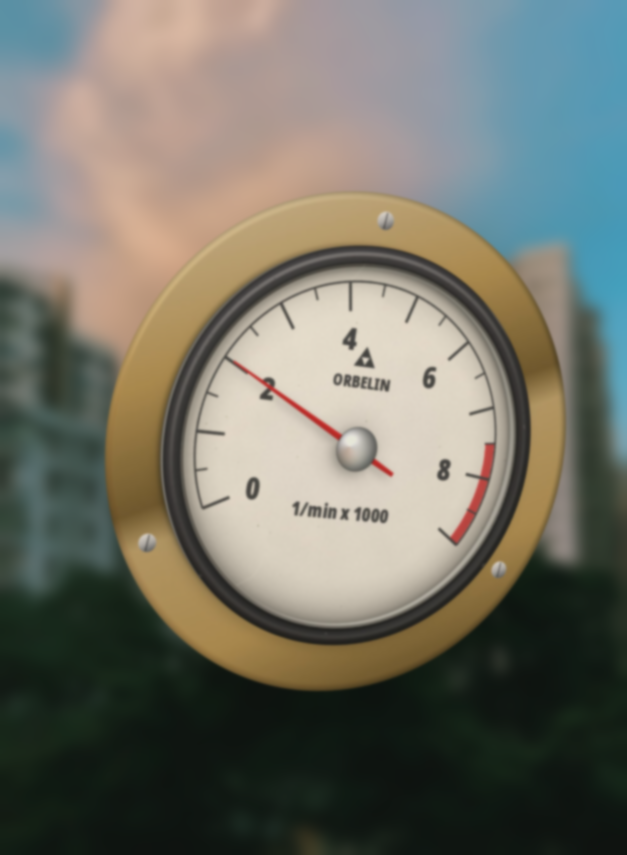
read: 2000 rpm
